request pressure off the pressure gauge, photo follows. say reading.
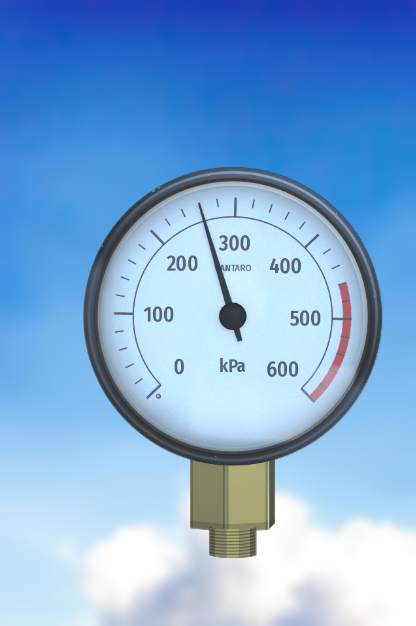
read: 260 kPa
